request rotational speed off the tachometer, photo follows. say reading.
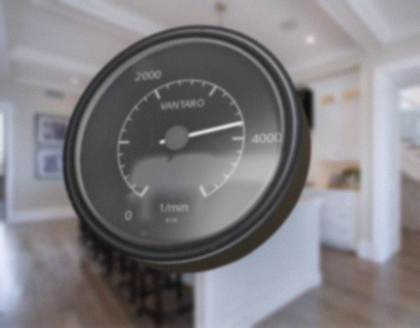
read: 3800 rpm
